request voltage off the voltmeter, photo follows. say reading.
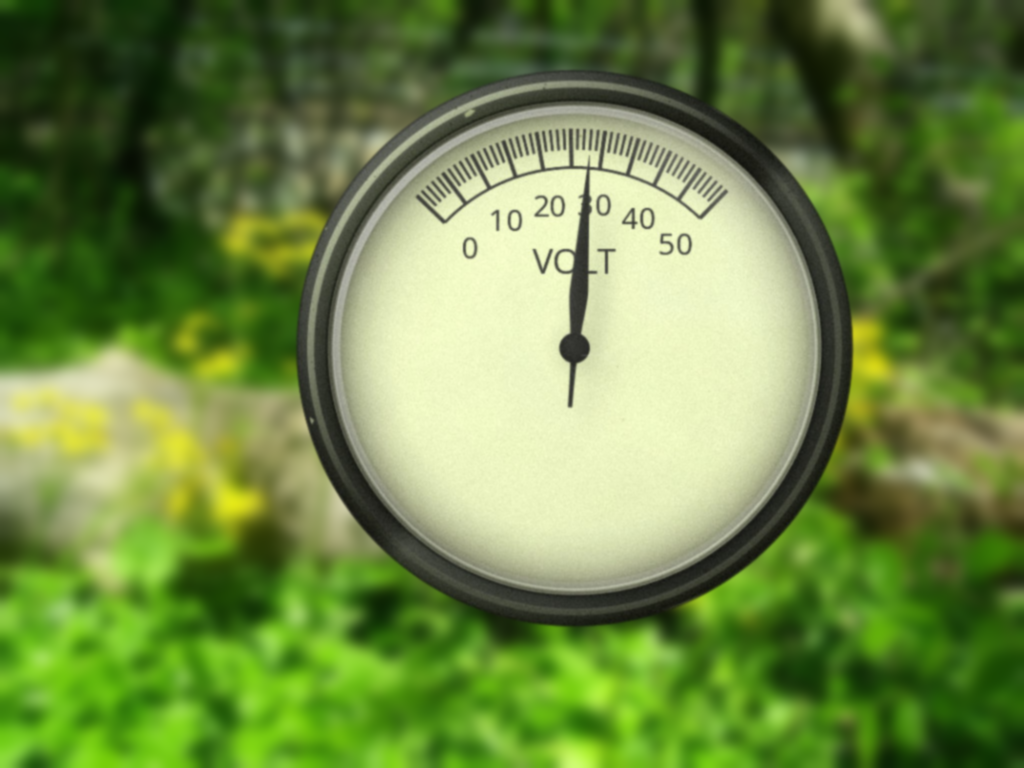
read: 28 V
